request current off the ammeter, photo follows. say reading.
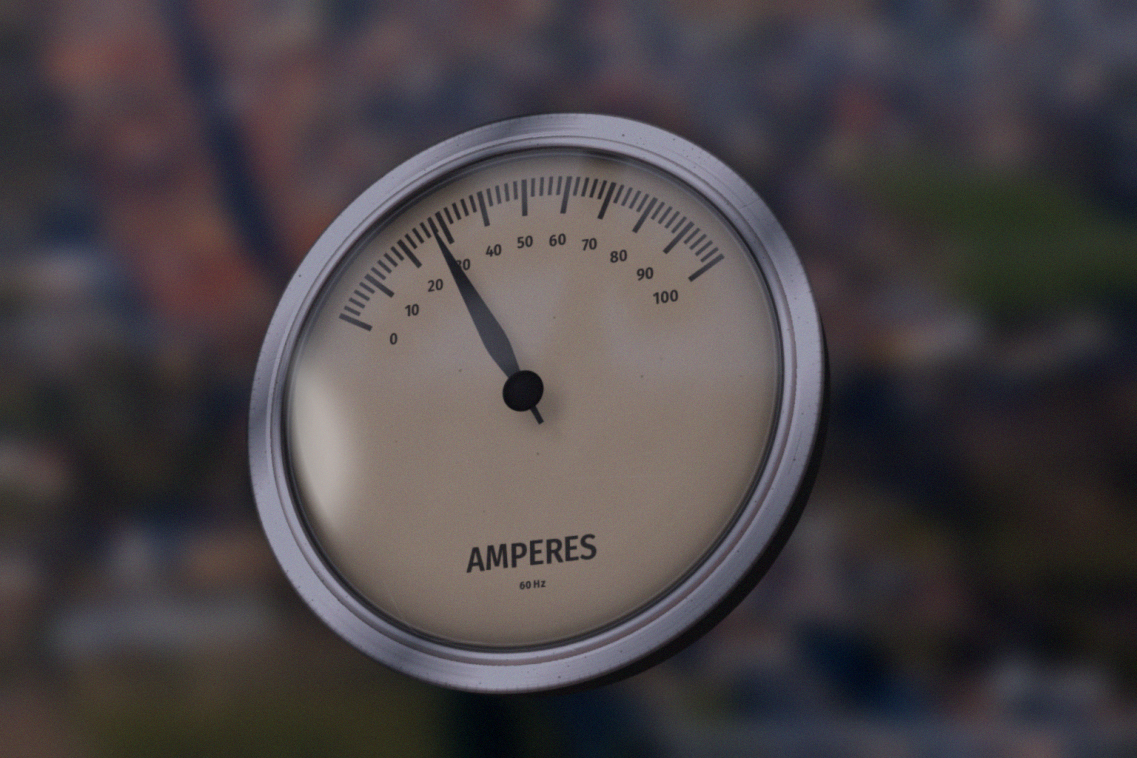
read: 28 A
